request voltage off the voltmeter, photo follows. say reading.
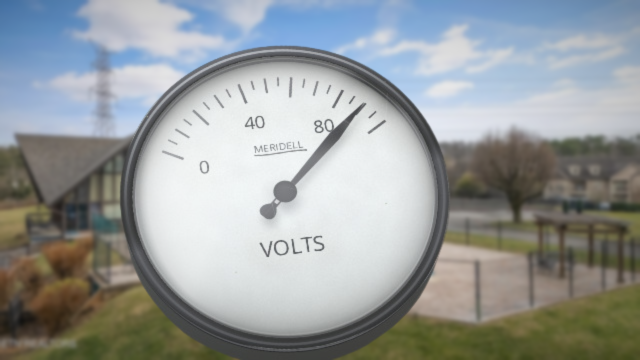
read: 90 V
